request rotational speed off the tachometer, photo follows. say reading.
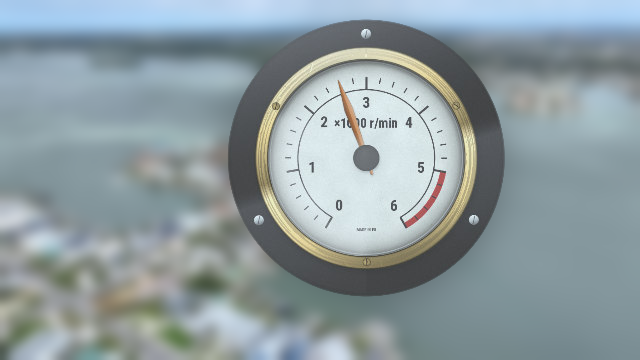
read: 2600 rpm
